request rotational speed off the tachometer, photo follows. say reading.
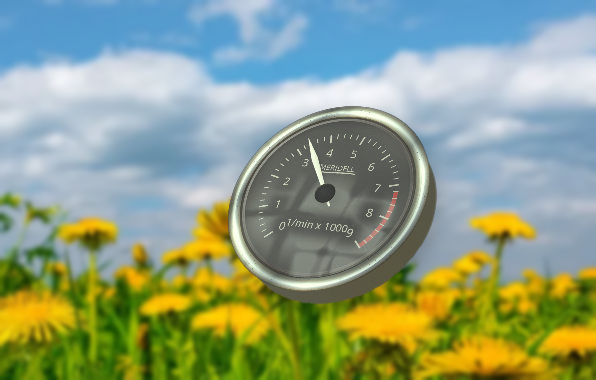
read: 3400 rpm
